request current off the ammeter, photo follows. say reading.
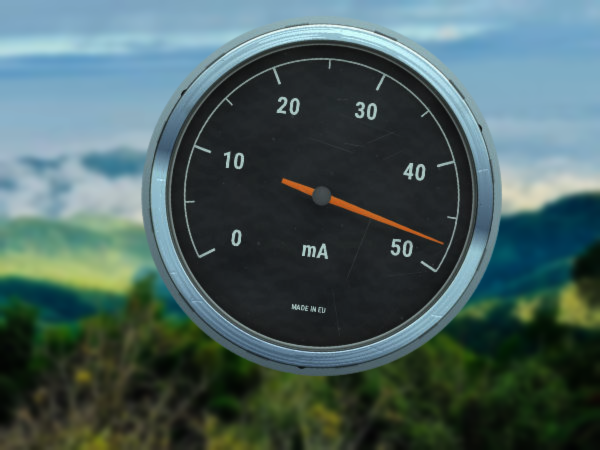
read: 47.5 mA
